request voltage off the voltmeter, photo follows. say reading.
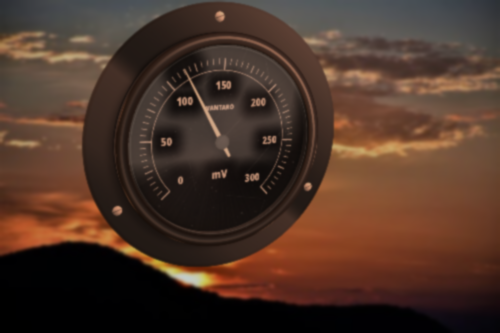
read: 115 mV
